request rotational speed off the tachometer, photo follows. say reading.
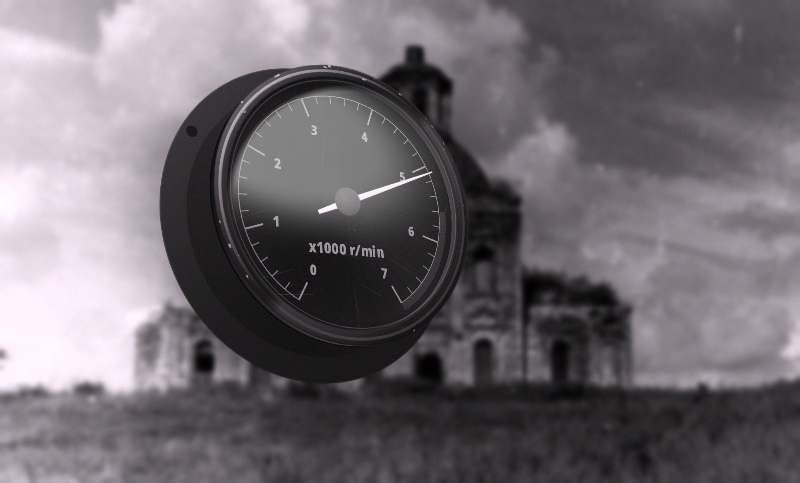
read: 5100 rpm
